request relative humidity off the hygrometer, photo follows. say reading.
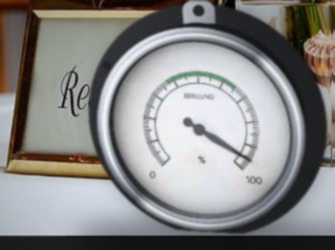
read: 95 %
